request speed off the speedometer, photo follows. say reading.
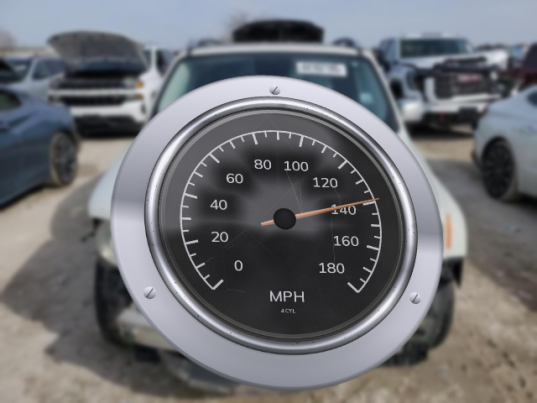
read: 140 mph
